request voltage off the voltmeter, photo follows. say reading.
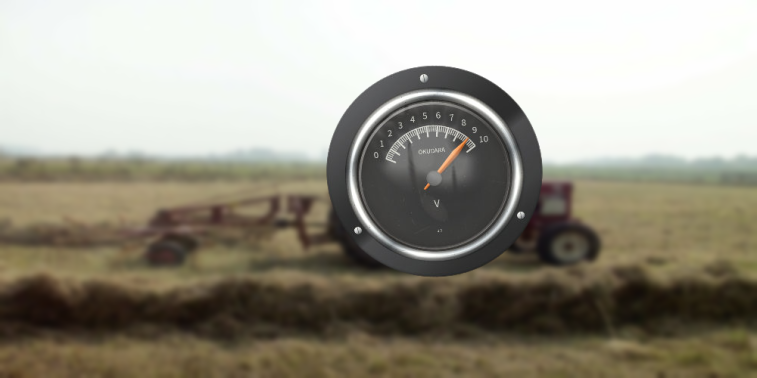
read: 9 V
